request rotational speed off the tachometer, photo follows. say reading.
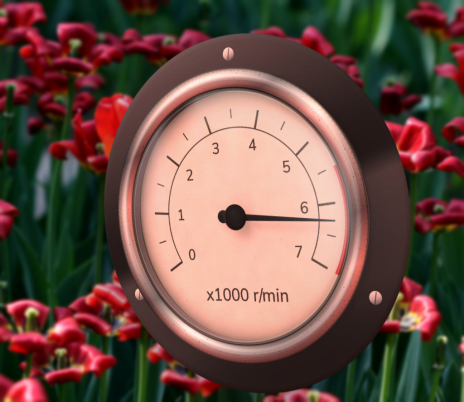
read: 6250 rpm
